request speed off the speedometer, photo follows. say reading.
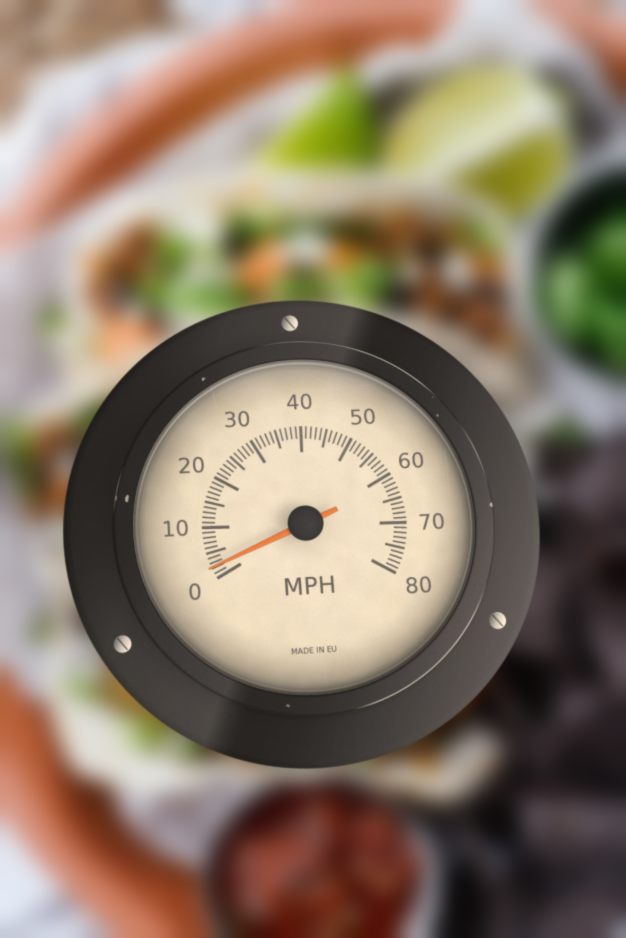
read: 2 mph
